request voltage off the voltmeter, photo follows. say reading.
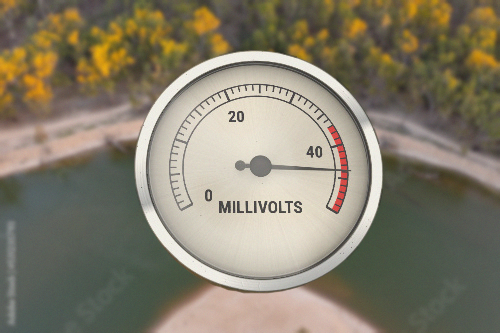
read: 44 mV
